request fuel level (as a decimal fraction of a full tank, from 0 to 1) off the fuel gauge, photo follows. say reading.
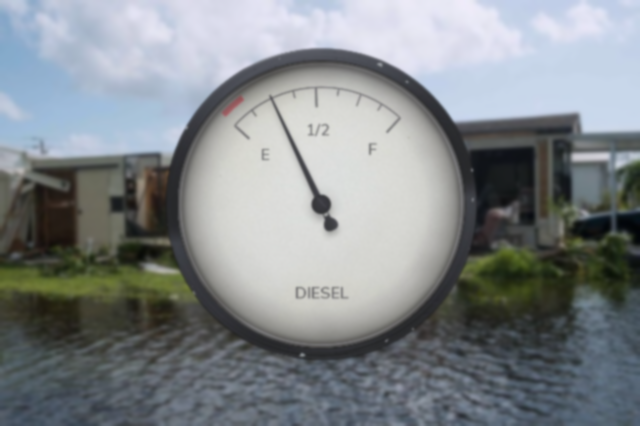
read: 0.25
